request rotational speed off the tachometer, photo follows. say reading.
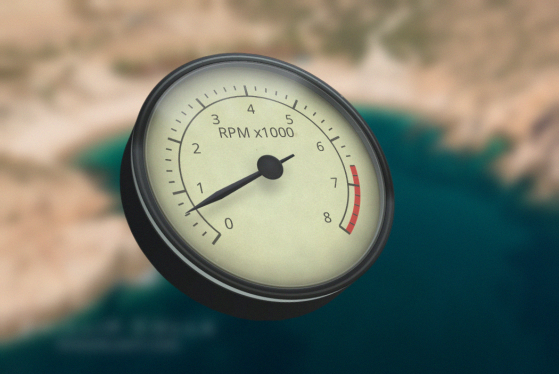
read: 600 rpm
